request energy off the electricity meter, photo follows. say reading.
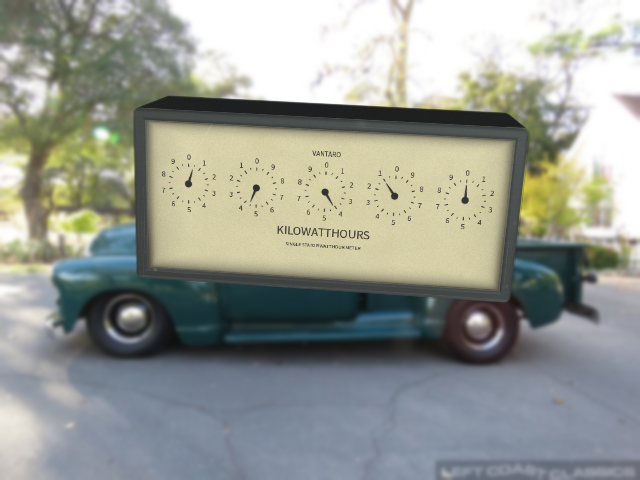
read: 4410 kWh
